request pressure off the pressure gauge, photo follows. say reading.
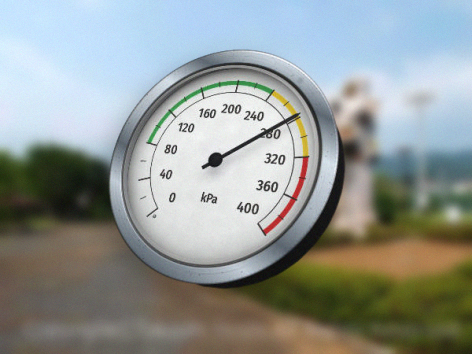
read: 280 kPa
